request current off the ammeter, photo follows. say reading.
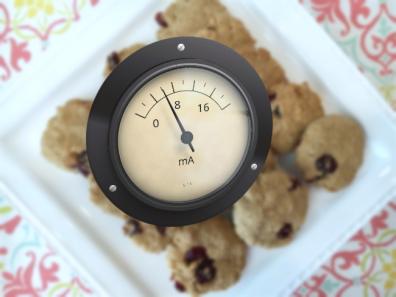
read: 6 mA
